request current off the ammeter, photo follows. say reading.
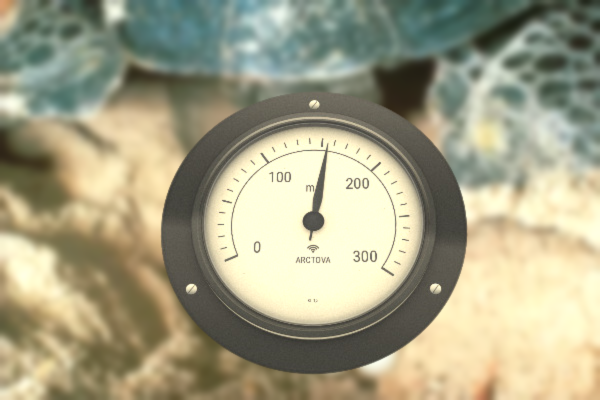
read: 155 mA
